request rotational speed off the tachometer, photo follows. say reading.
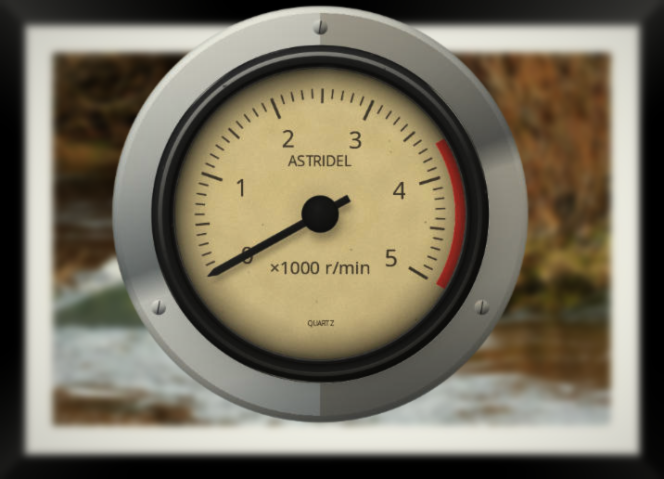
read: 0 rpm
